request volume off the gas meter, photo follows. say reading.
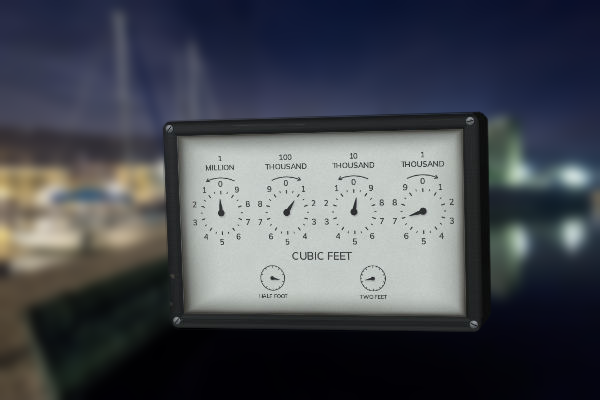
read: 9700 ft³
